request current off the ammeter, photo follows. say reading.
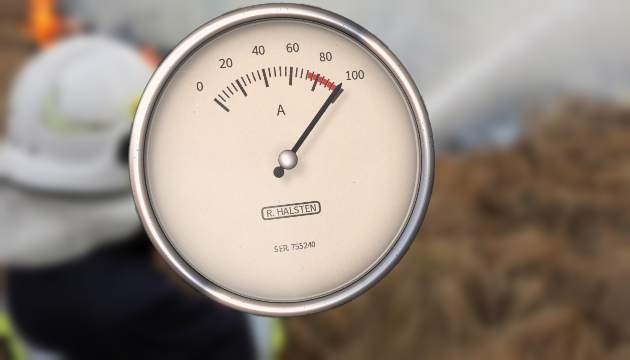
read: 96 A
